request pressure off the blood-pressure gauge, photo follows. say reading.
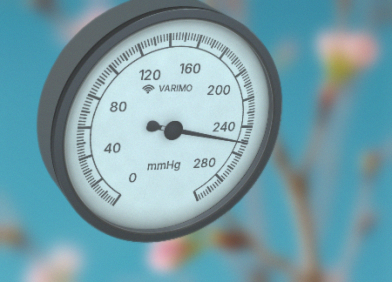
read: 250 mmHg
